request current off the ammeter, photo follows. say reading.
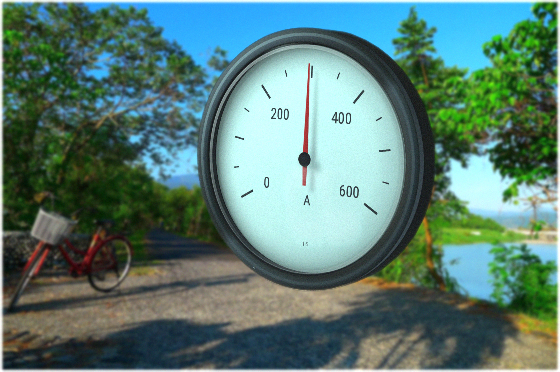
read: 300 A
